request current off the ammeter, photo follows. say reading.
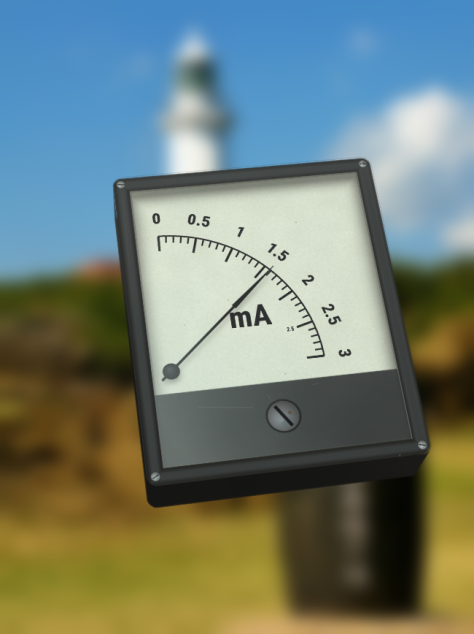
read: 1.6 mA
